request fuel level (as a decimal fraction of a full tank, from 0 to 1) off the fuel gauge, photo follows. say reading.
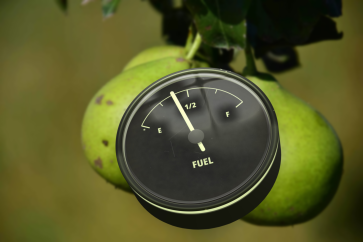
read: 0.375
